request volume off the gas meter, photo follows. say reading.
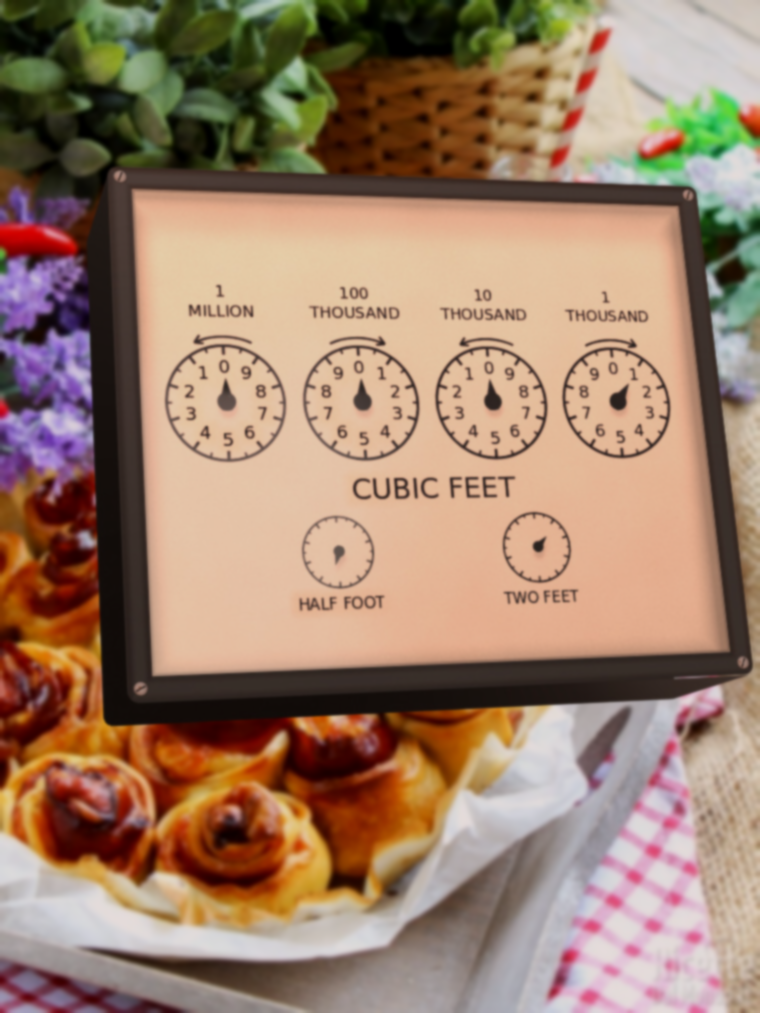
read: 100 ft³
